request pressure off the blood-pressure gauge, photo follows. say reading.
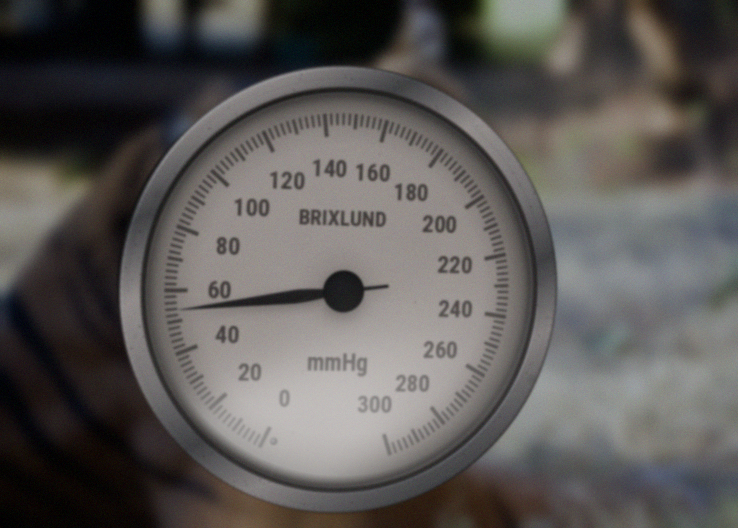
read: 54 mmHg
